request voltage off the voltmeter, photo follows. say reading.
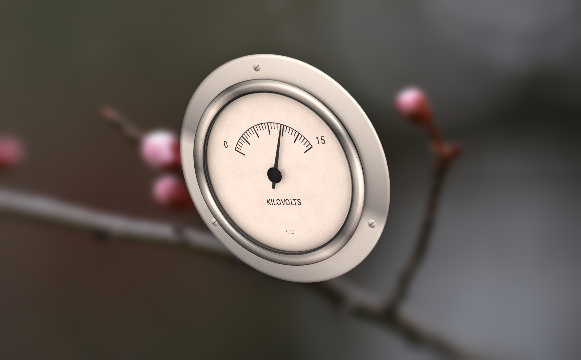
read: 10 kV
